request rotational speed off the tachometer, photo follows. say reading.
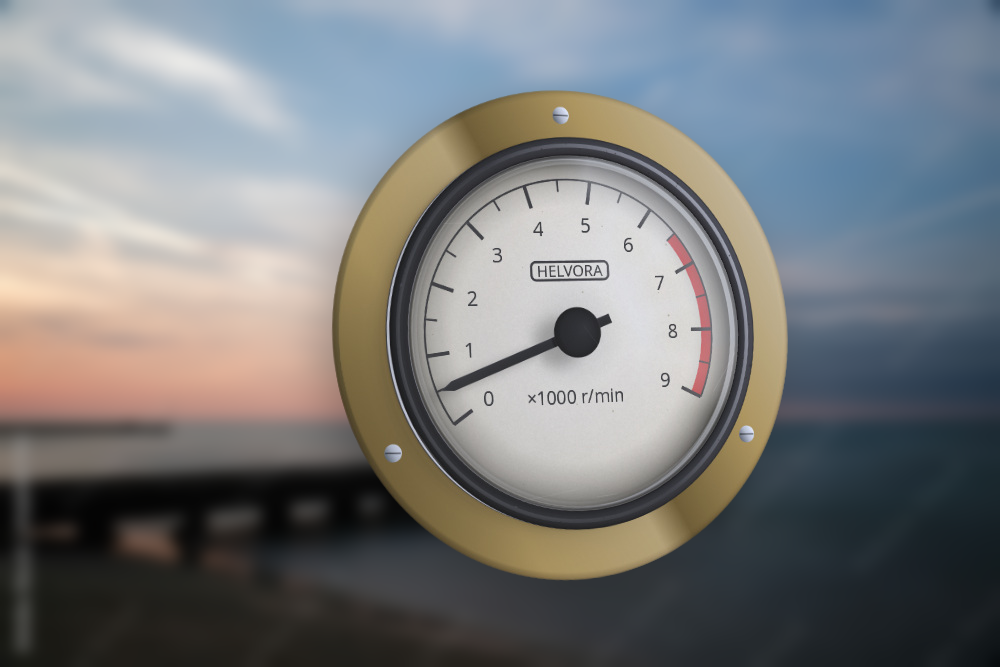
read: 500 rpm
